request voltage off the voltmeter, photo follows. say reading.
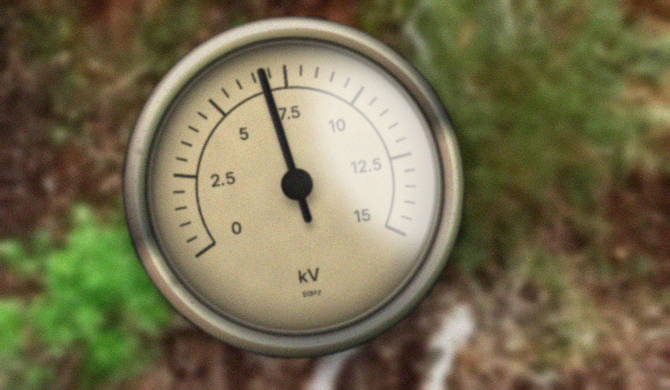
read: 6.75 kV
